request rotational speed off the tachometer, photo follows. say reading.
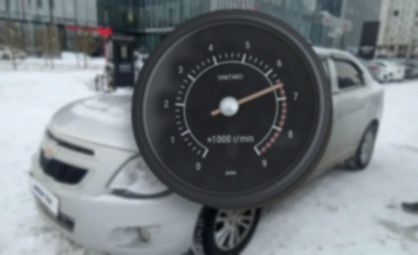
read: 6600 rpm
